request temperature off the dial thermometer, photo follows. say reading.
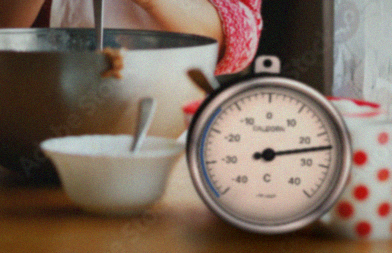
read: 24 °C
